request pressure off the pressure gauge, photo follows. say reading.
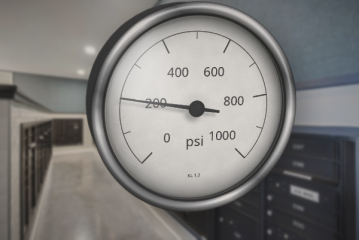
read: 200 psi
